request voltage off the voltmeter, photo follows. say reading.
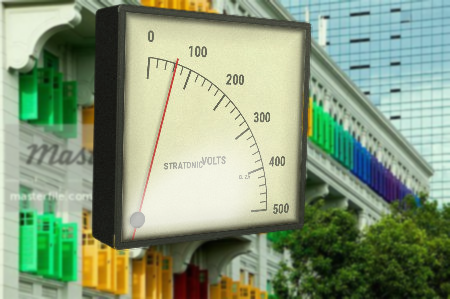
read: 60 V
